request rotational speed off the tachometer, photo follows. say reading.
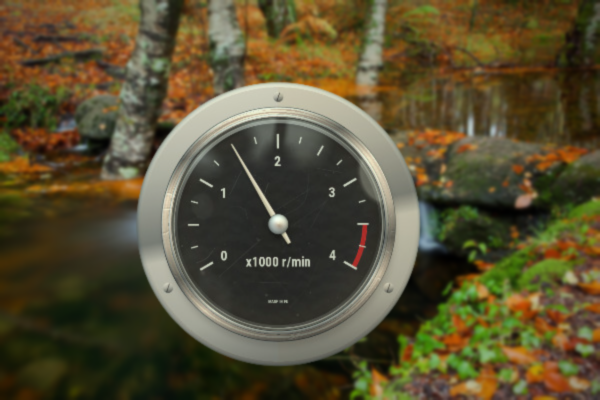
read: 1500 rpm
